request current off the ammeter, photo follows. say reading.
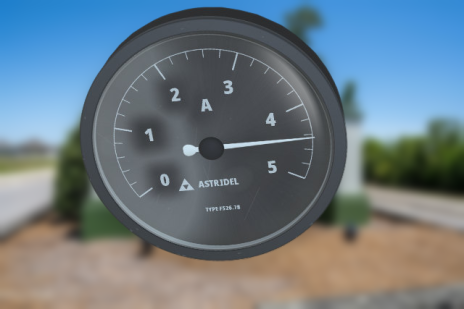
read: 4.4 A
